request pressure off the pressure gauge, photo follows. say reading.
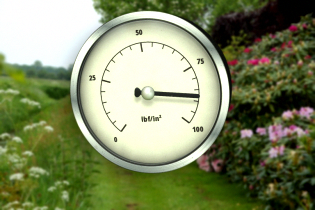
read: 87.5 psi
